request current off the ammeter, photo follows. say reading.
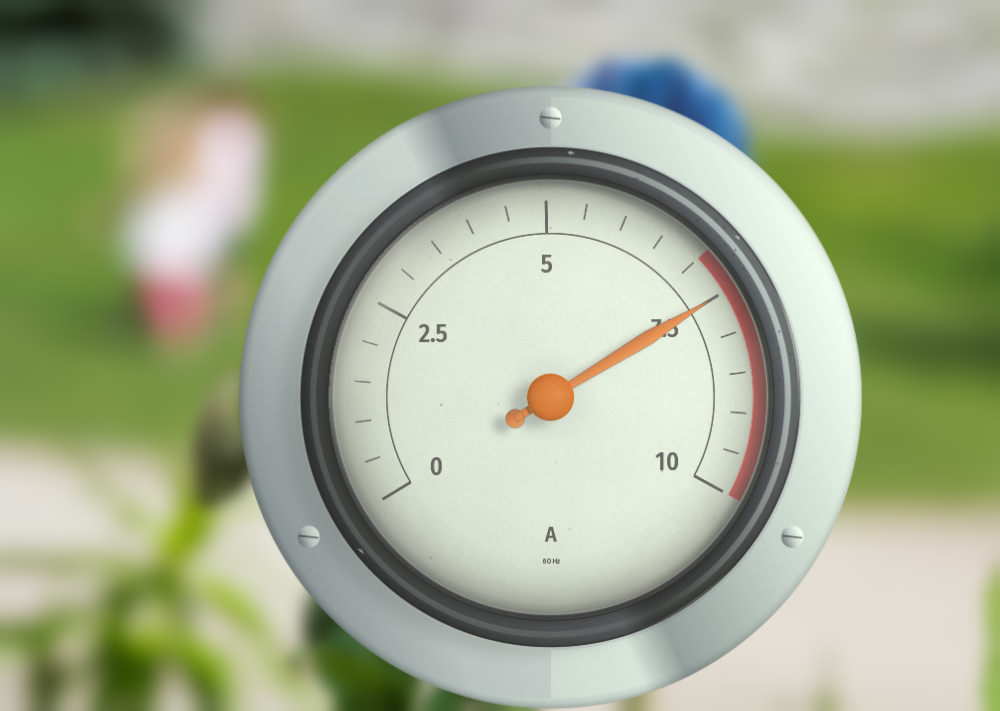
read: 7.5 A
